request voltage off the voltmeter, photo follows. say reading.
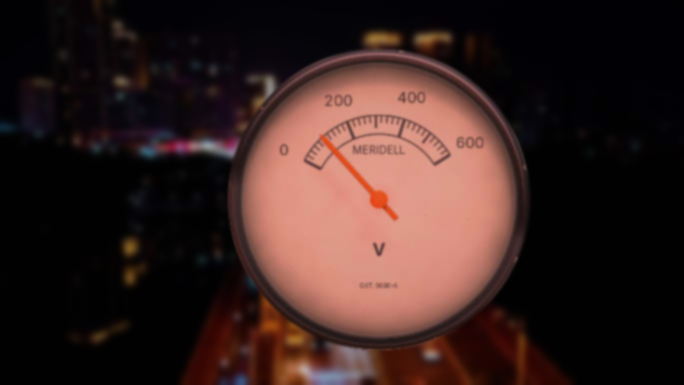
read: 100 V
